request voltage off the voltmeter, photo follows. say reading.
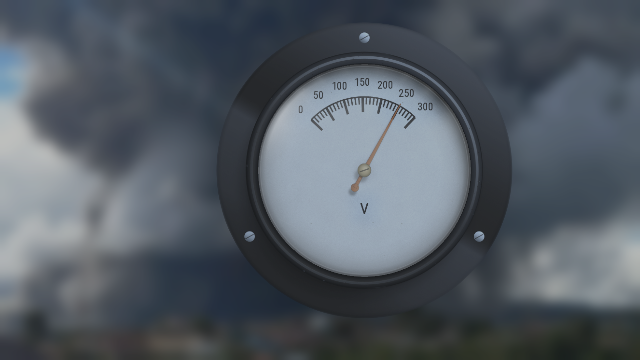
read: 250 V
